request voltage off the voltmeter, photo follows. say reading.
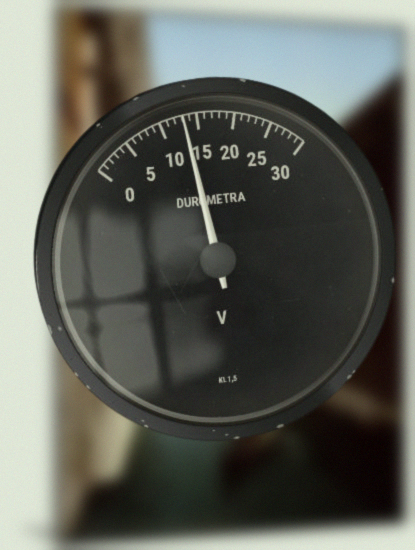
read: 13 V
